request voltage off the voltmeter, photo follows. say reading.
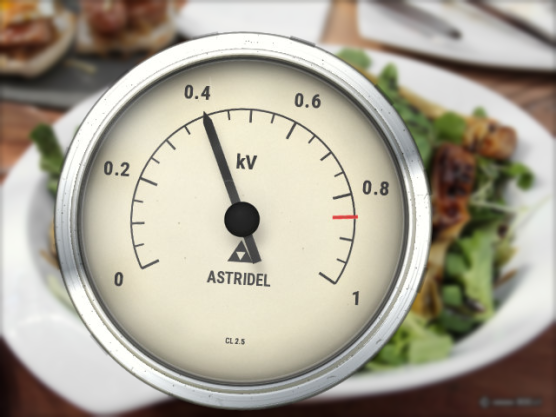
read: 0.4 kV
